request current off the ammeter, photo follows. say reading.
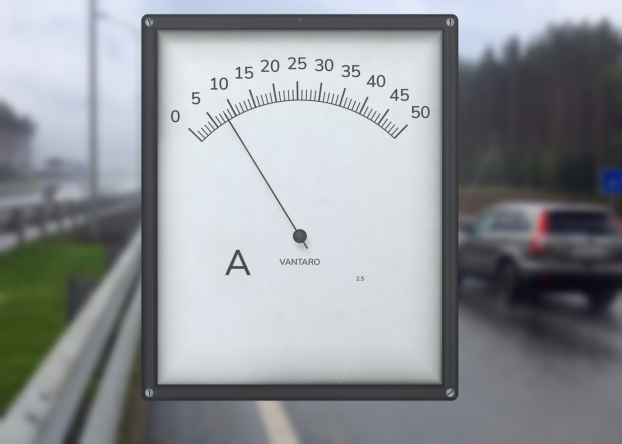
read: 8 A
